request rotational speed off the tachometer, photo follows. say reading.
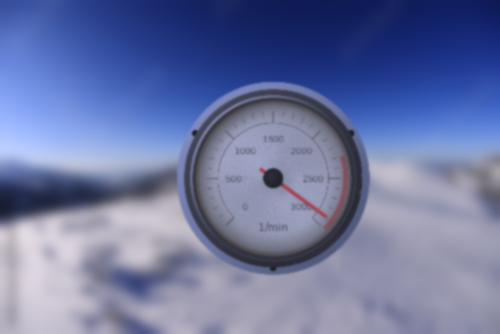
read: 2900 rpm
